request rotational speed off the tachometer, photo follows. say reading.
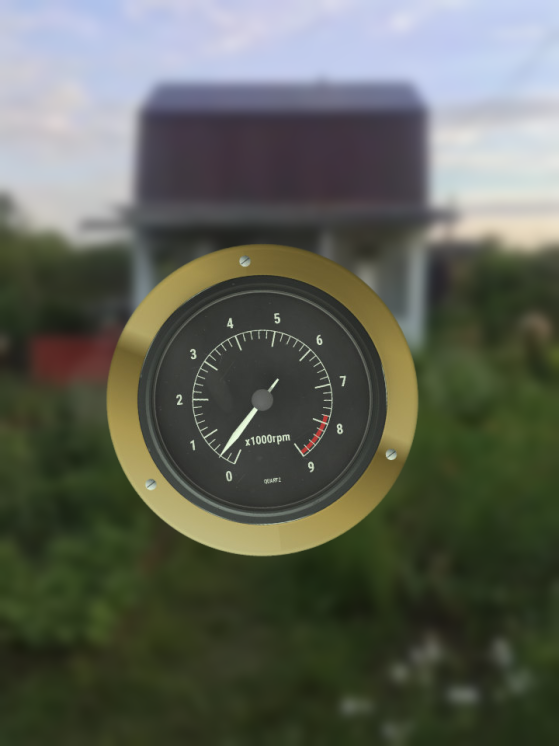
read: 400 rpm
